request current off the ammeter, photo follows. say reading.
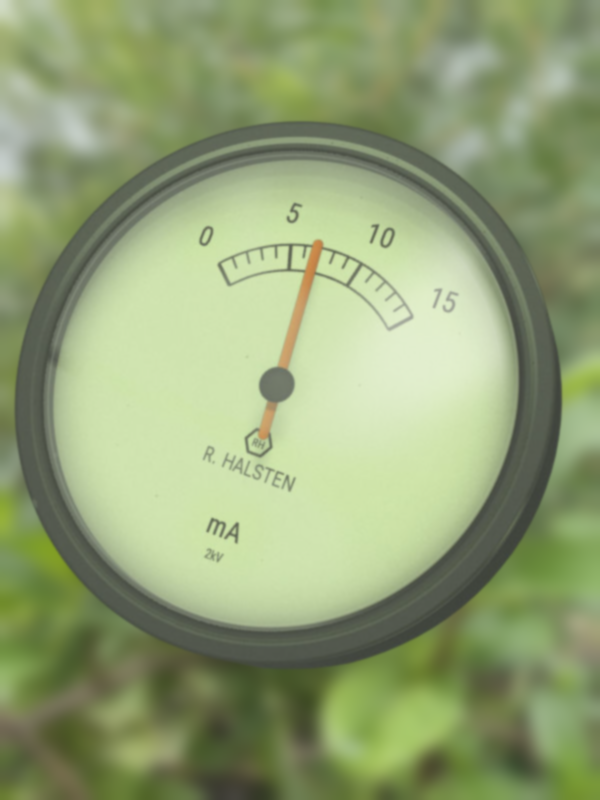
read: 7 mA
